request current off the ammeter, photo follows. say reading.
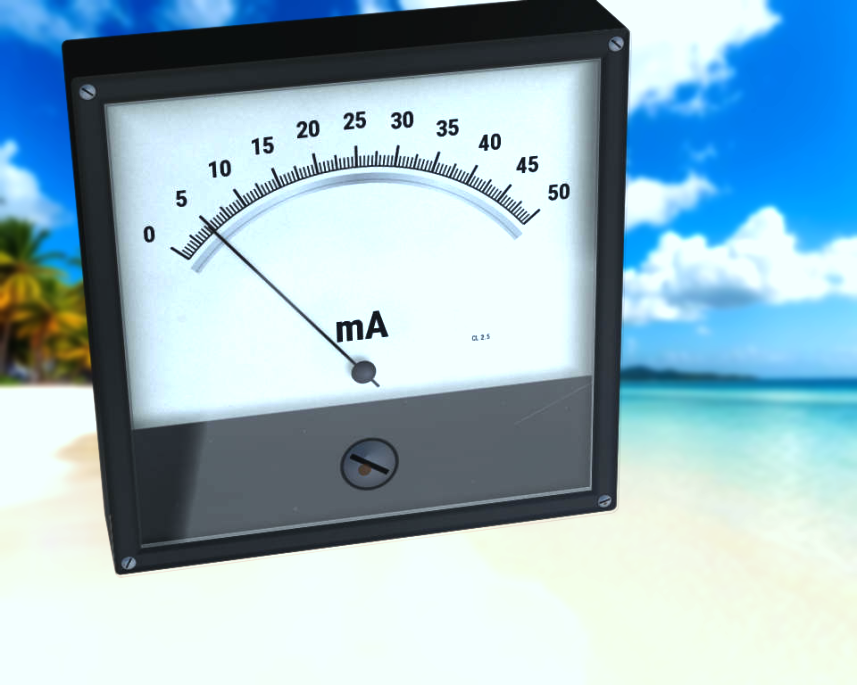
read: 5 mA
